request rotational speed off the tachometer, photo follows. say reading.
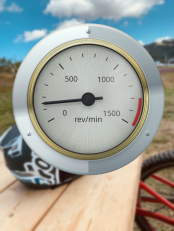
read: 150 rpm
